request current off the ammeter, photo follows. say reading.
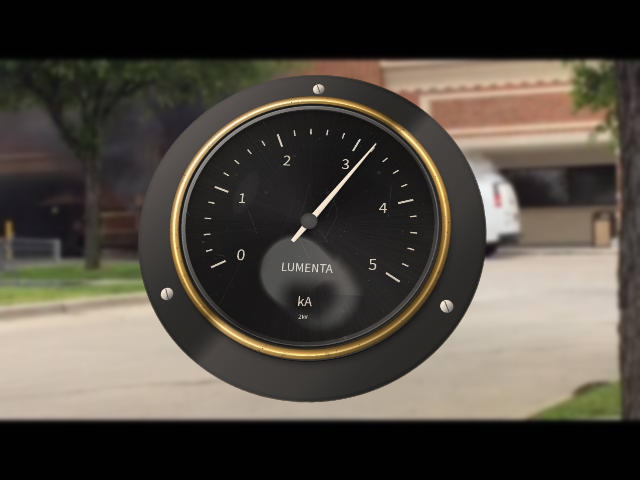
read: 3.2 kA
